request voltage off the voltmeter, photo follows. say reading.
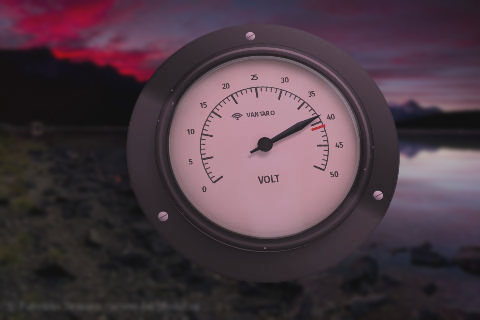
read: 39 V
